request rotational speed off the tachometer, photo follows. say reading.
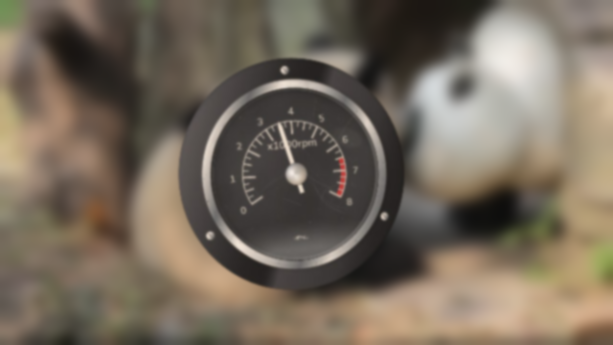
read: 3500 rpm
